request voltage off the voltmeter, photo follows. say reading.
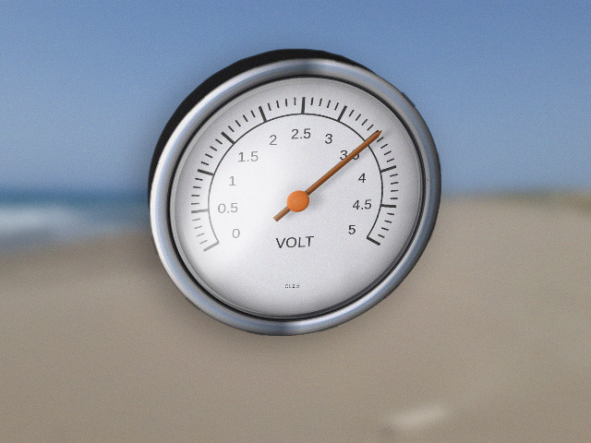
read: 3.5 V
